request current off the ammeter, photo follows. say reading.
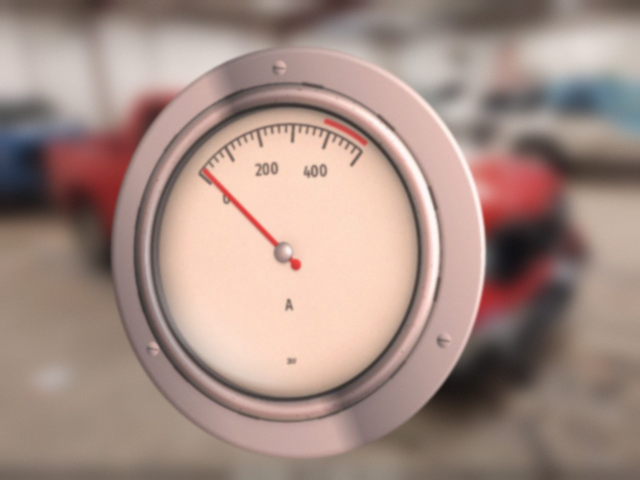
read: 20 A
